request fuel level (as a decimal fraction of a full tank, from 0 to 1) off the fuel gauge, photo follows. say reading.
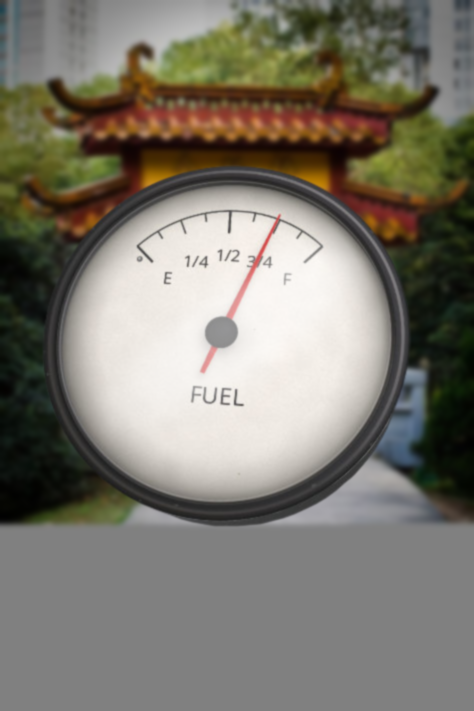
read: 0.75
